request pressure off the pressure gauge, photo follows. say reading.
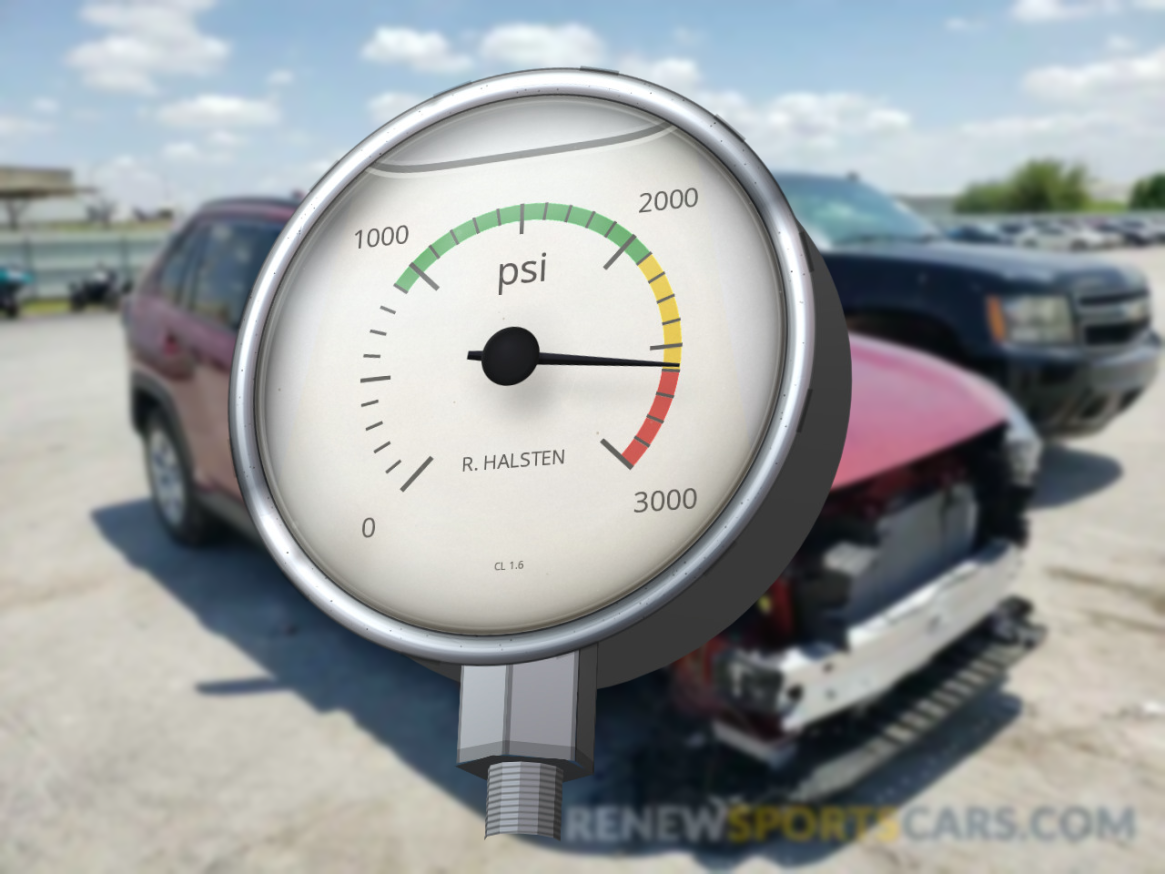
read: 2600 psi
